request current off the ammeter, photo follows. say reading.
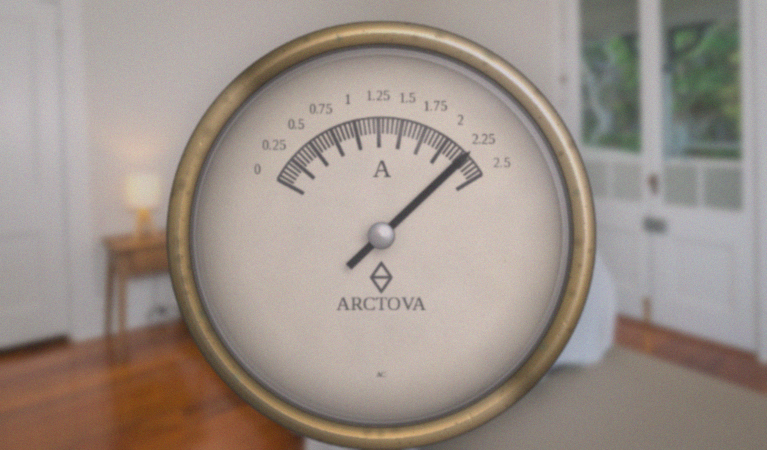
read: 2.25 A
